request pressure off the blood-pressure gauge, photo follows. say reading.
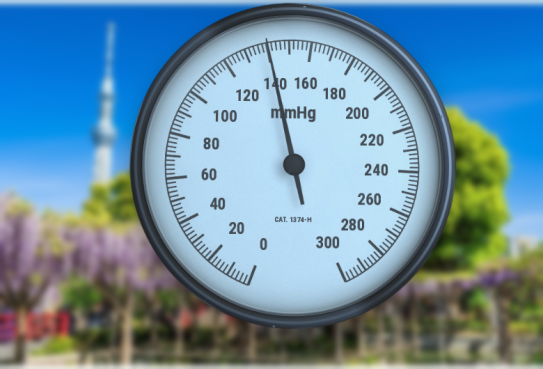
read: 140 mmHg
